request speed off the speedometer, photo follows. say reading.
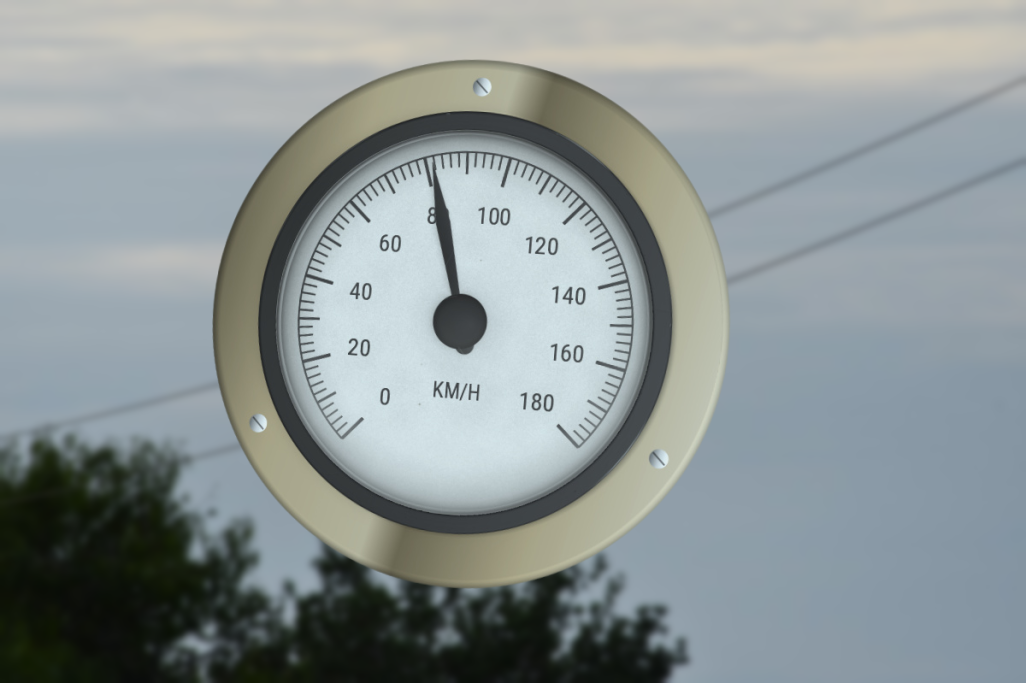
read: 82 km/h
